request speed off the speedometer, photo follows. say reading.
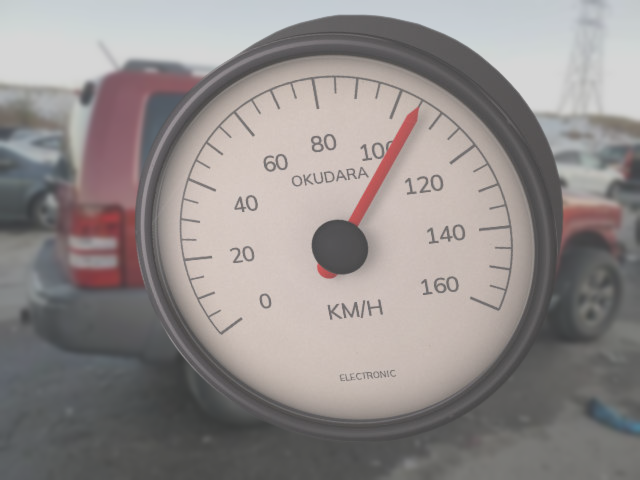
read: 105 km/h
